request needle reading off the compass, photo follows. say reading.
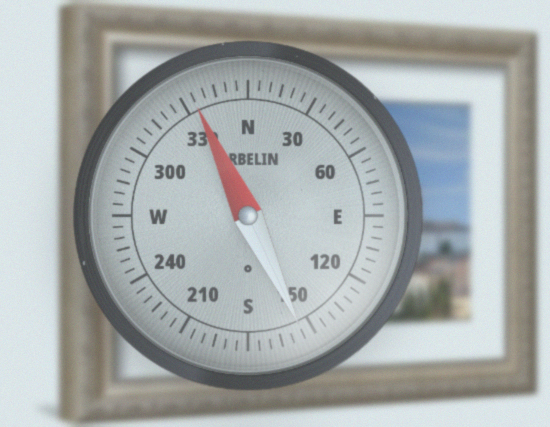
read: 335 °
